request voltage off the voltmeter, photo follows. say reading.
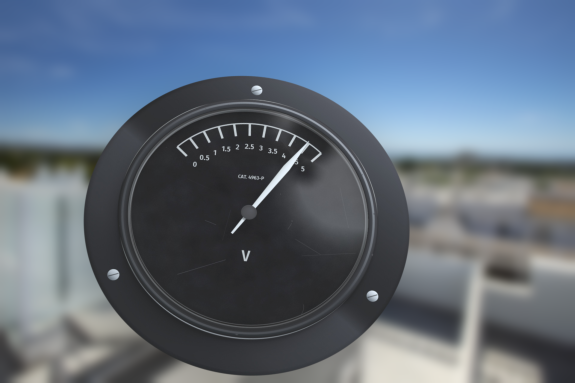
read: 4.5 V
